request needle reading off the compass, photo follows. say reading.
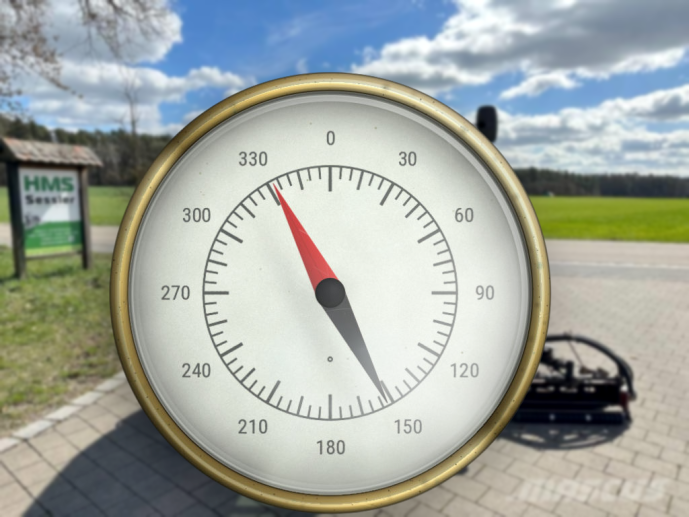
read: 332.5 °
